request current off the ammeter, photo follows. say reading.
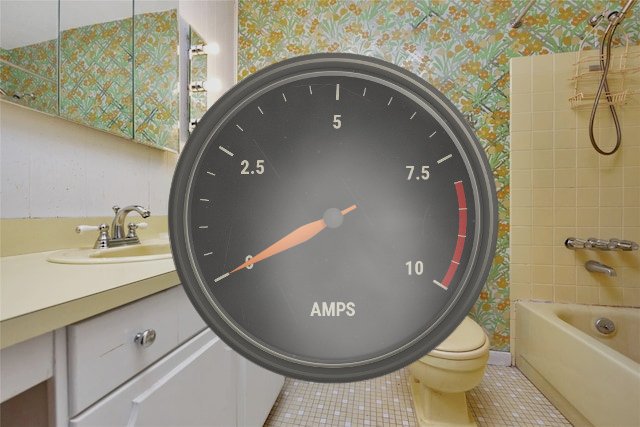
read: 0 A
